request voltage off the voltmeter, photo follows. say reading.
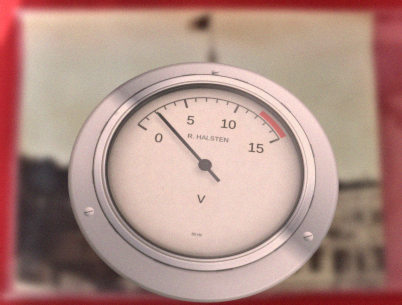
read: 2 V
